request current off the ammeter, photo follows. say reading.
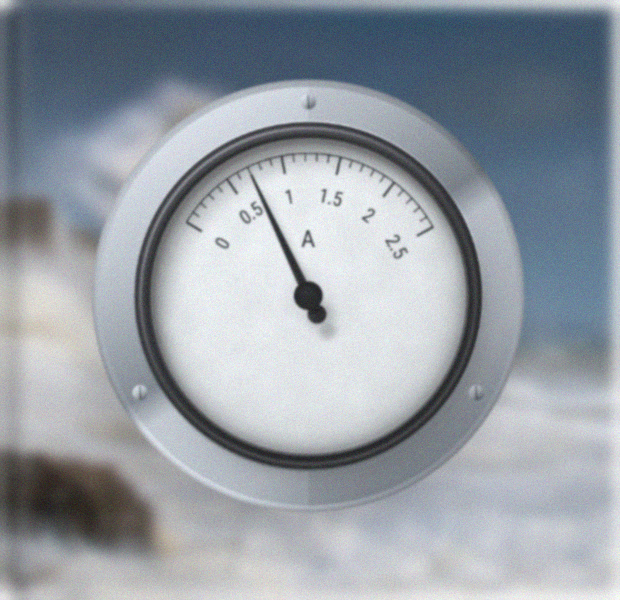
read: 0.7 A
